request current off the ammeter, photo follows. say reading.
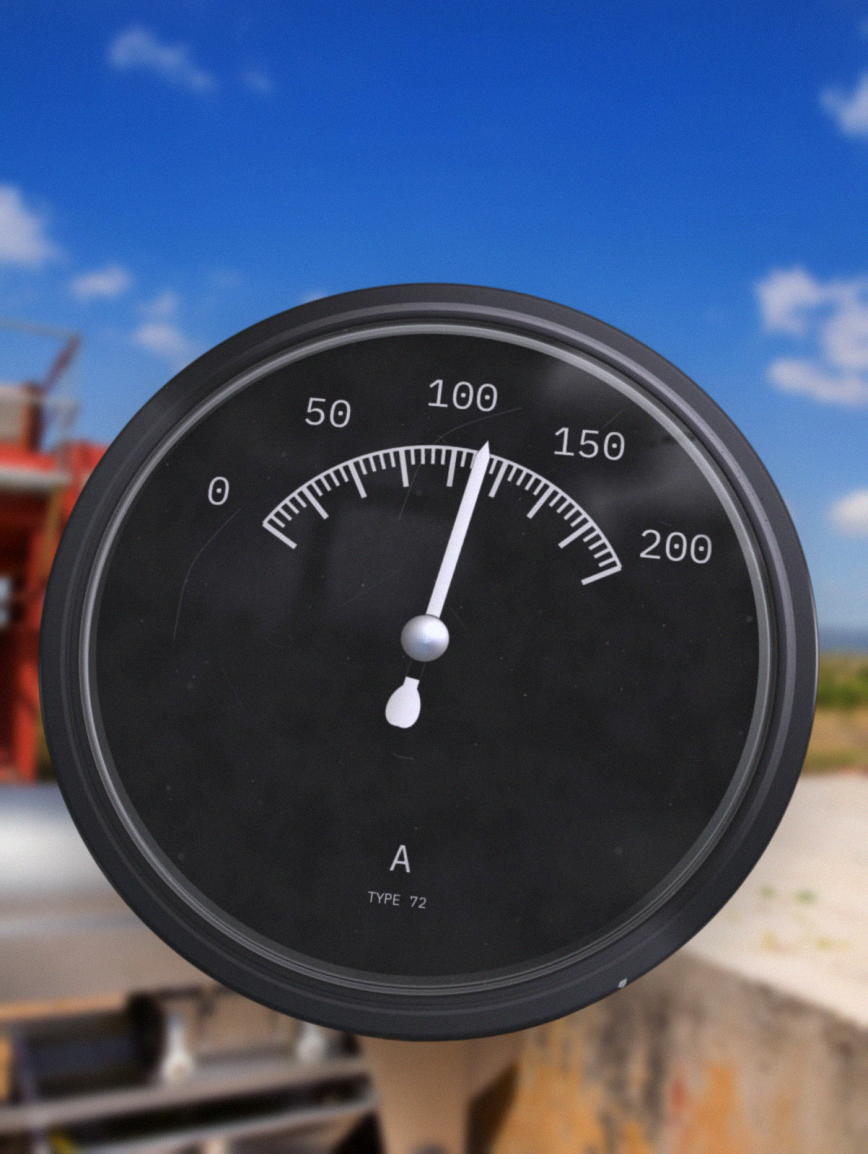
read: 115 A
